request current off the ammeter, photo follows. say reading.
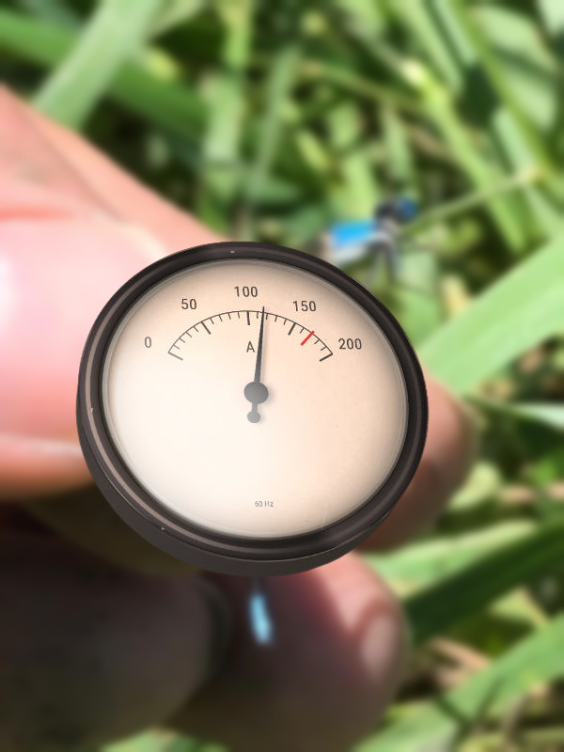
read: 115 A
